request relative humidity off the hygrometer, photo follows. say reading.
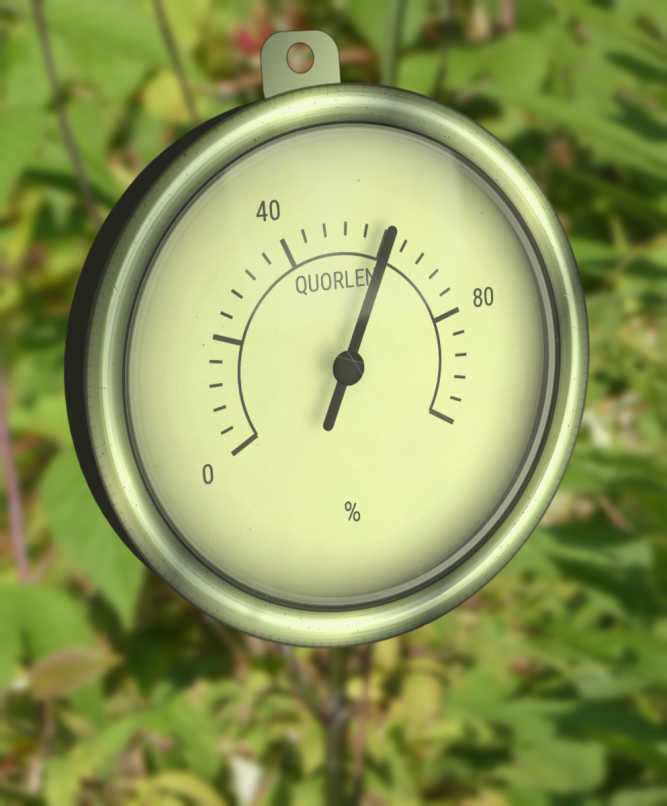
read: 60 %
